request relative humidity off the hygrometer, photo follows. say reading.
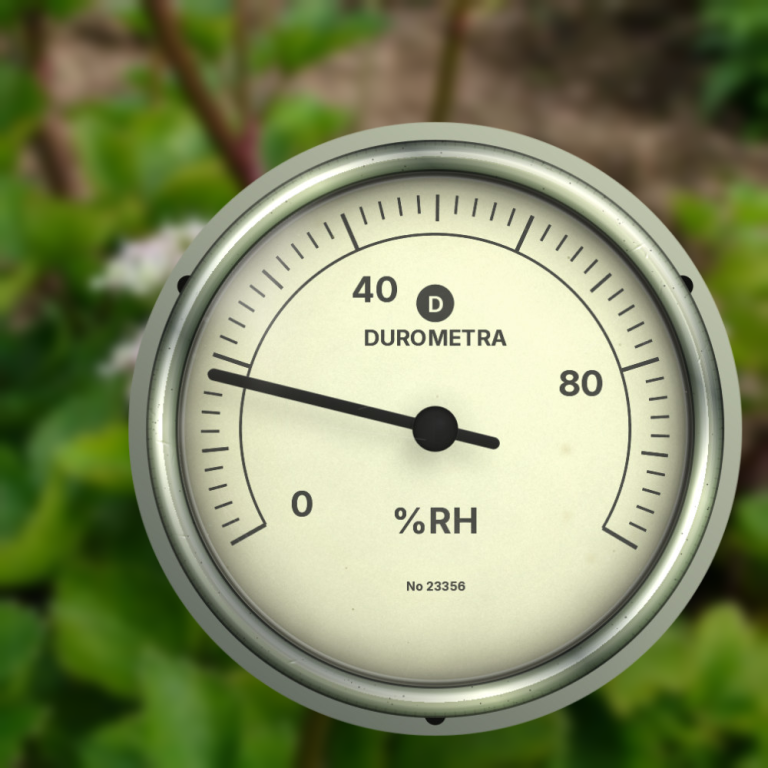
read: 18 %
